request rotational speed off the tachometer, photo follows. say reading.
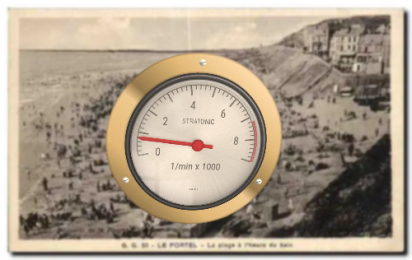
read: 800 rpm
